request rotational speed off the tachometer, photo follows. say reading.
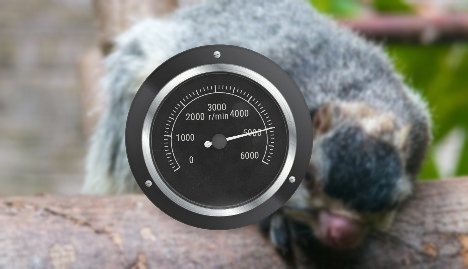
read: 5000 rpm
